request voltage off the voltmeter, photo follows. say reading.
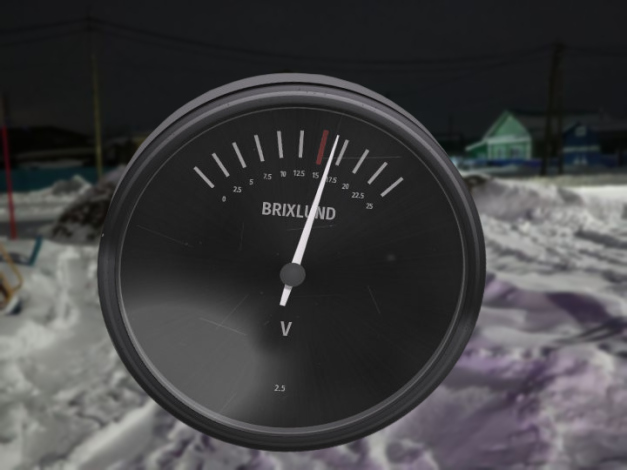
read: 16.25 V
